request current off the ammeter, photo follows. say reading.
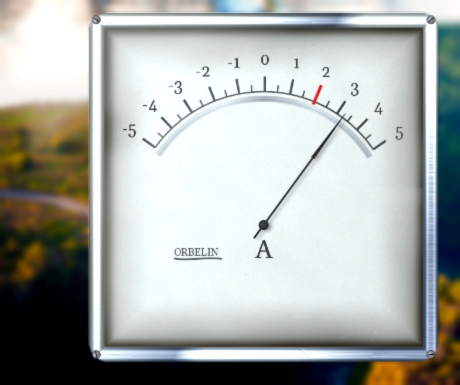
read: 3.25 A
